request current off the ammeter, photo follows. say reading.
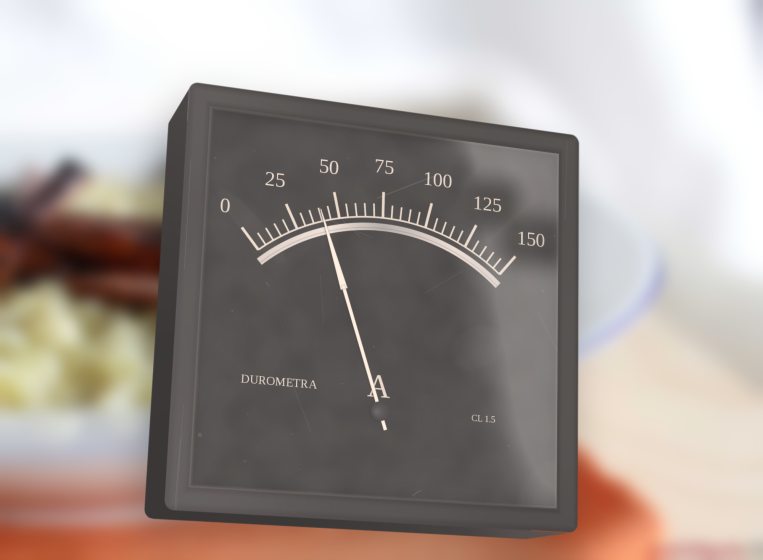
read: 40 A
